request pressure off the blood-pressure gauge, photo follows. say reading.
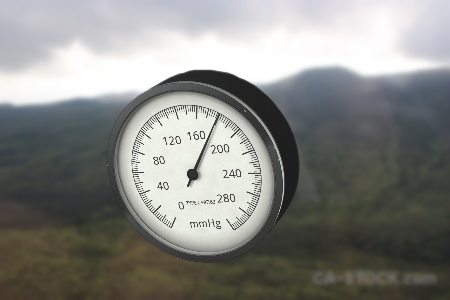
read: 180 mmHg
